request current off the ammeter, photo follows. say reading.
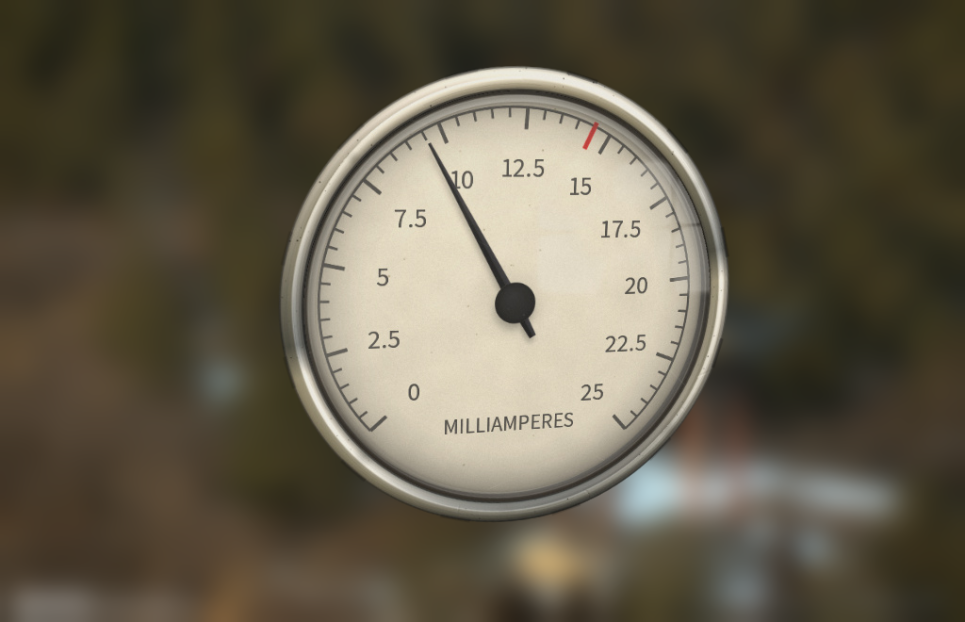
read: 9.5 mA
